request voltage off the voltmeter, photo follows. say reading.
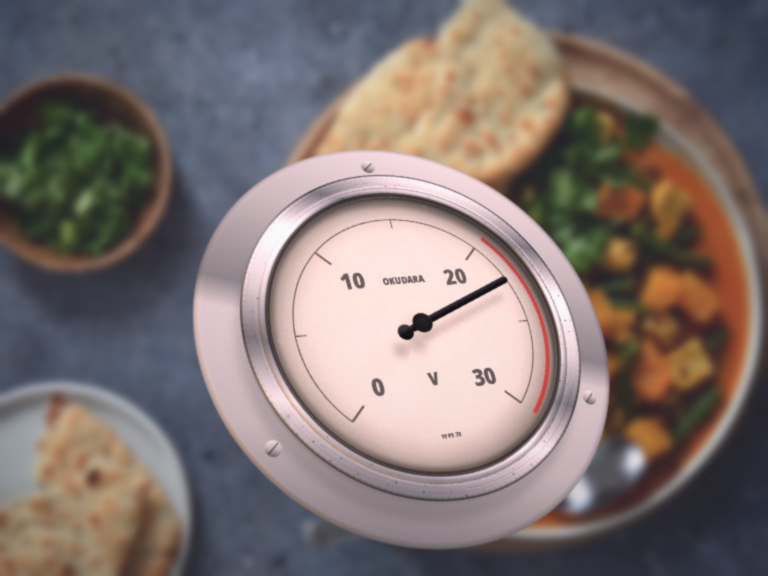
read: 22.5 V
